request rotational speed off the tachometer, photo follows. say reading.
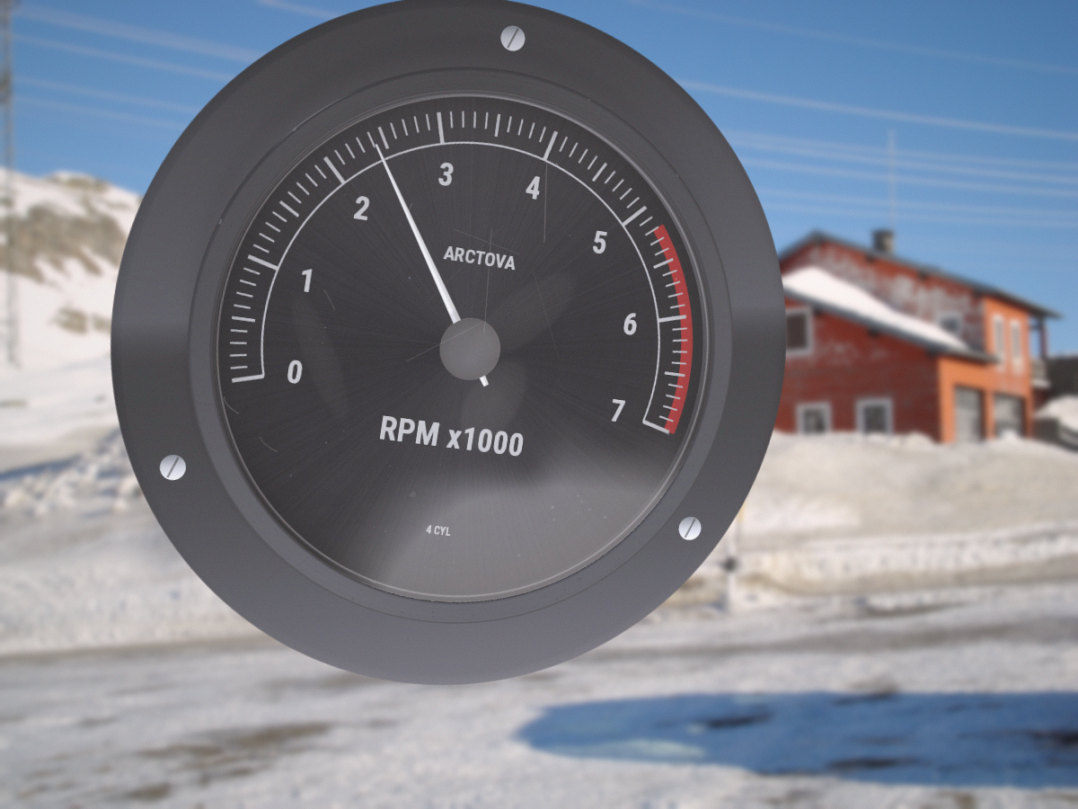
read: 2400 rpm
